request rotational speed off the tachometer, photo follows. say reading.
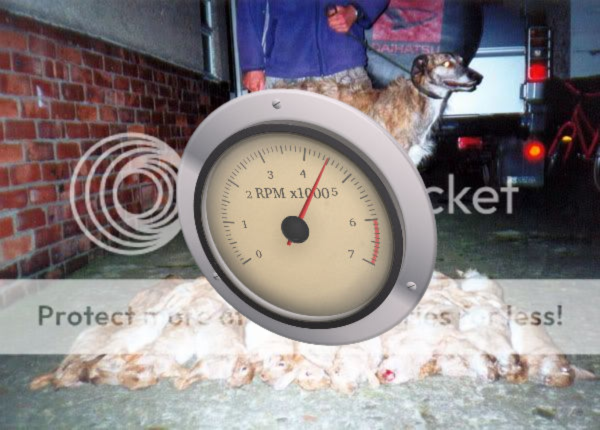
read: 4500 rpm
